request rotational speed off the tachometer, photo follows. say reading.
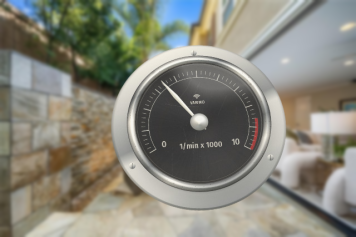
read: 3400 rpm
